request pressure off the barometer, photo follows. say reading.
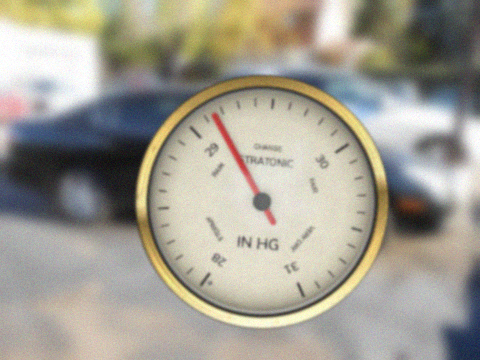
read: 29.15 inHg
